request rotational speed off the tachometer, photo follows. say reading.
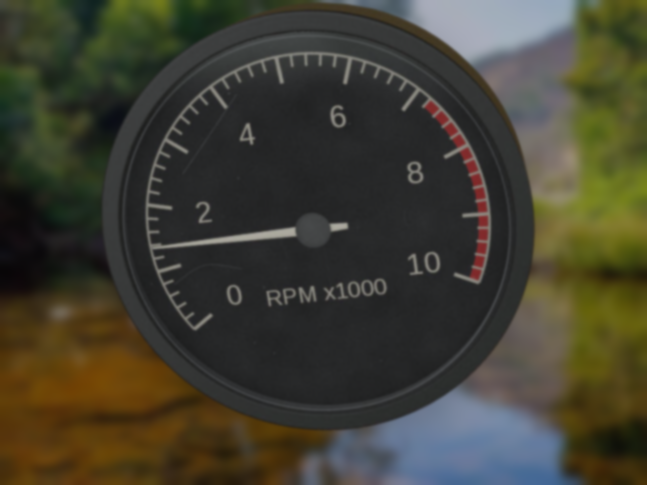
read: 1400 rpm
